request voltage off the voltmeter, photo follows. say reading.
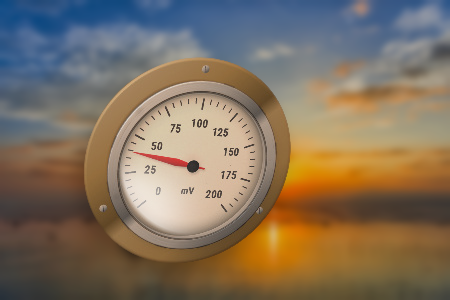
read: 40 mV
